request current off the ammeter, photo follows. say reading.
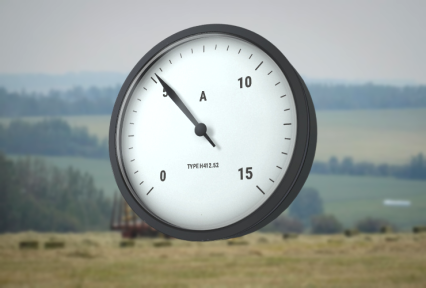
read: 5.25 A
